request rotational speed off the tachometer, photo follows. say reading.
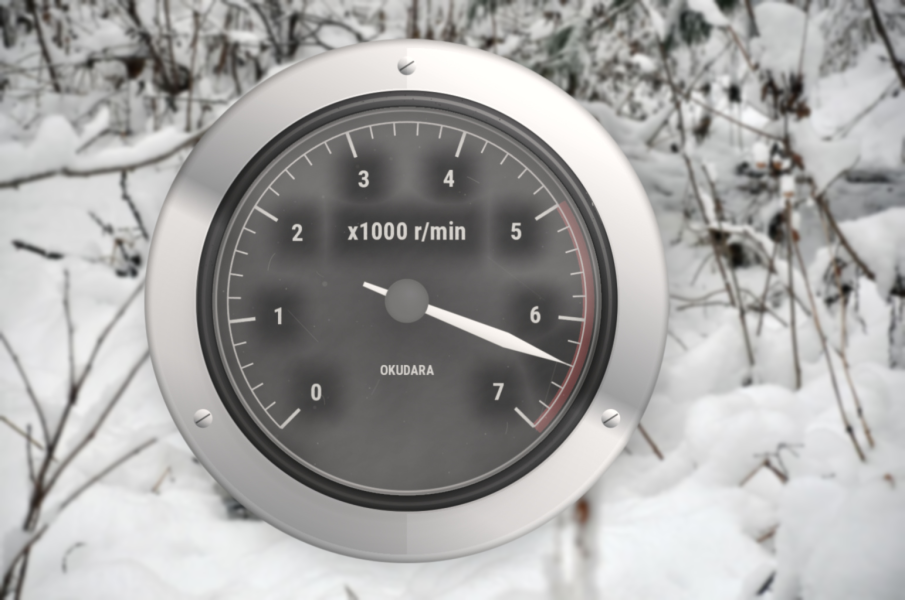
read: 6400 rpm
